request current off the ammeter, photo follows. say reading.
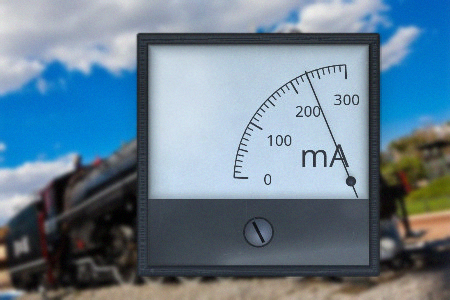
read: 230 mA
